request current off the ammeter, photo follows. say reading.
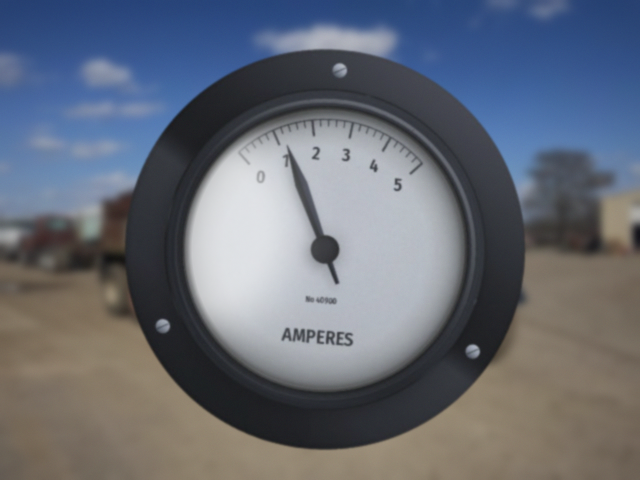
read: 1.2 A
